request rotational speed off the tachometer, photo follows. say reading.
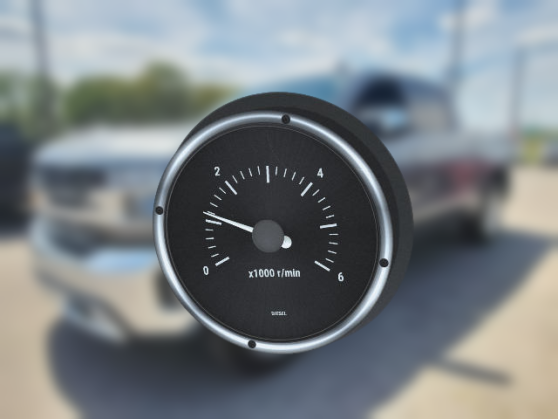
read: 1200 rpm
